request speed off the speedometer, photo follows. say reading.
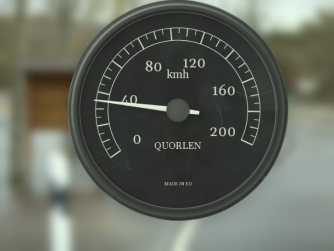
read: 35 km/h
